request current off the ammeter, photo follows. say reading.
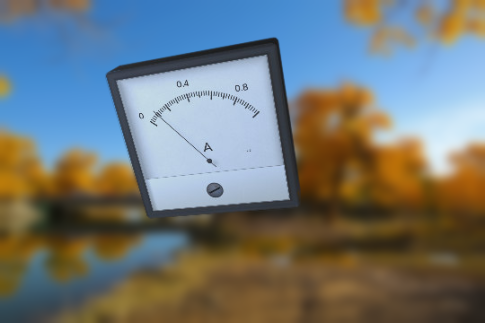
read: 0.1 A
